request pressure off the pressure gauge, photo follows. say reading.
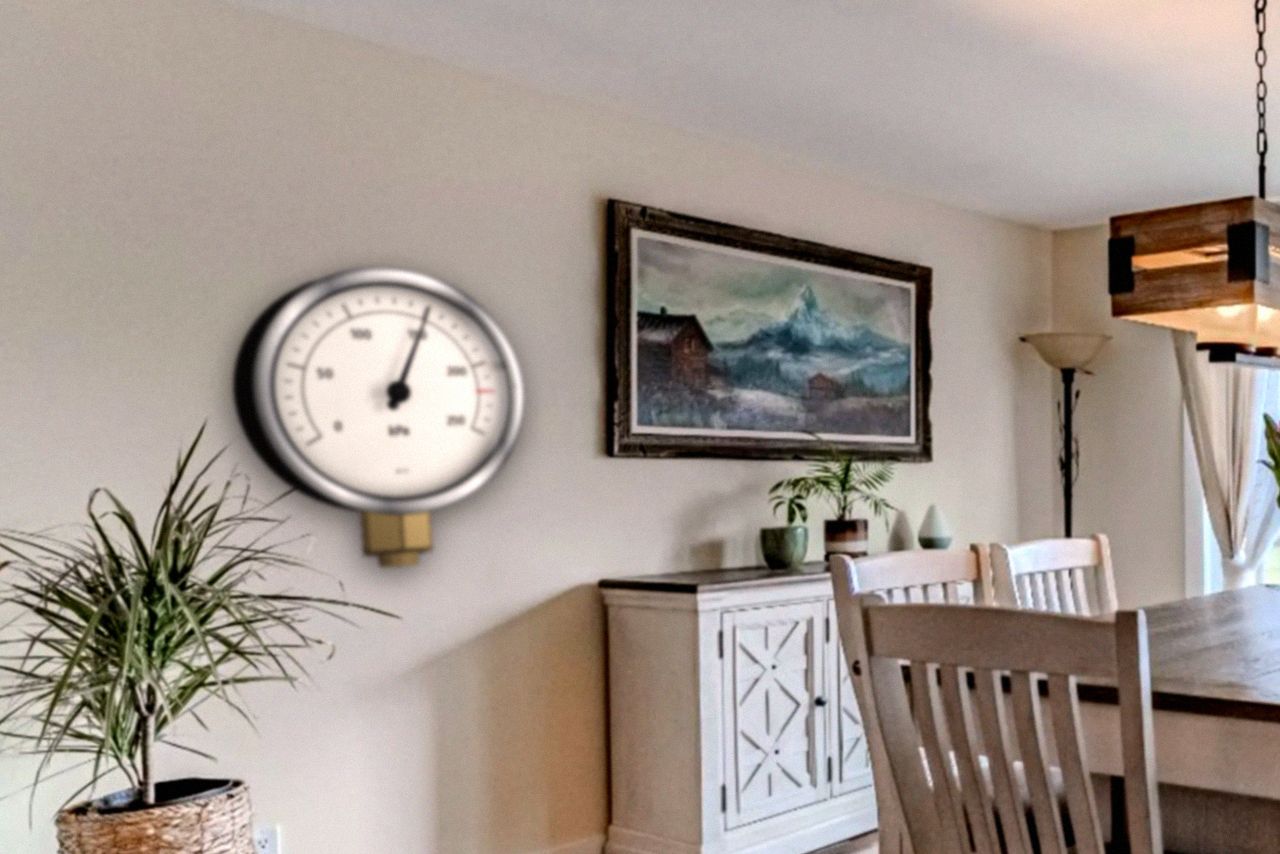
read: 150 kPa
